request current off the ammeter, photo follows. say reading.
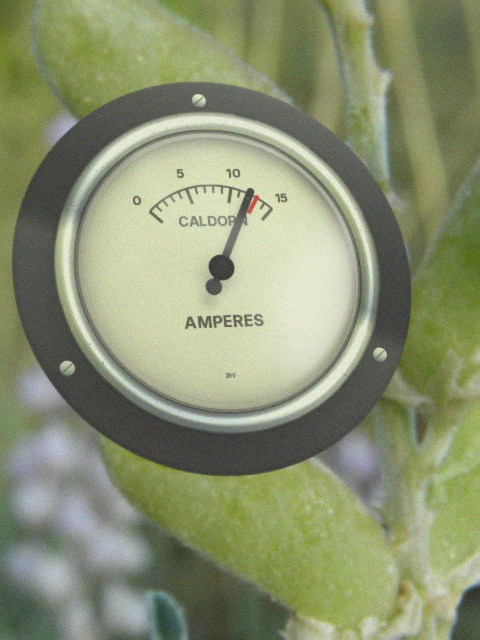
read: 12 A
